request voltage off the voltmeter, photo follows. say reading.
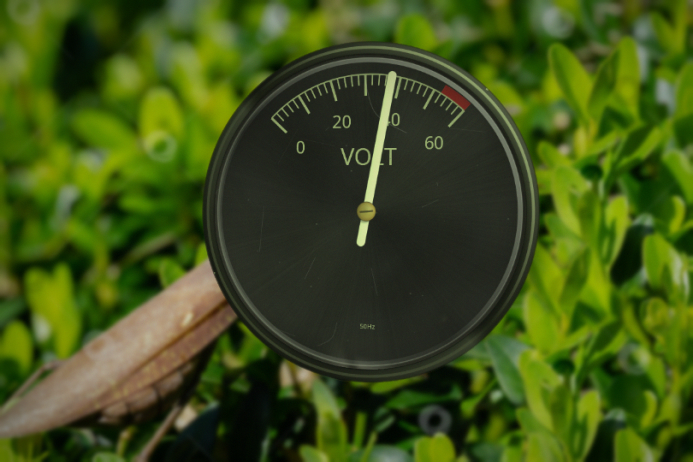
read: 38 V
